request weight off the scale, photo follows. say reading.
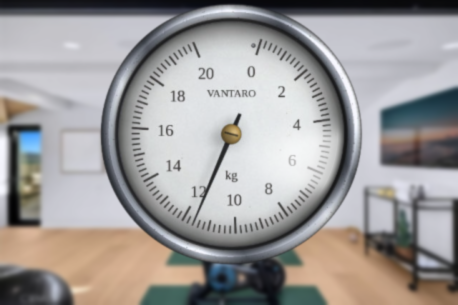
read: 11.6 kg
